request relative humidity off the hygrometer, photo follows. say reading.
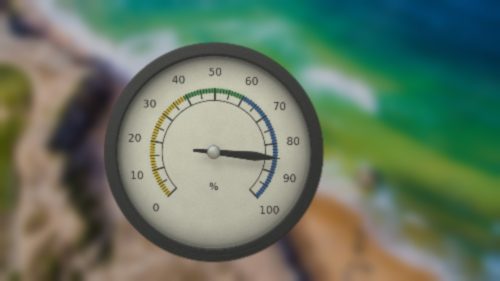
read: 85 %
